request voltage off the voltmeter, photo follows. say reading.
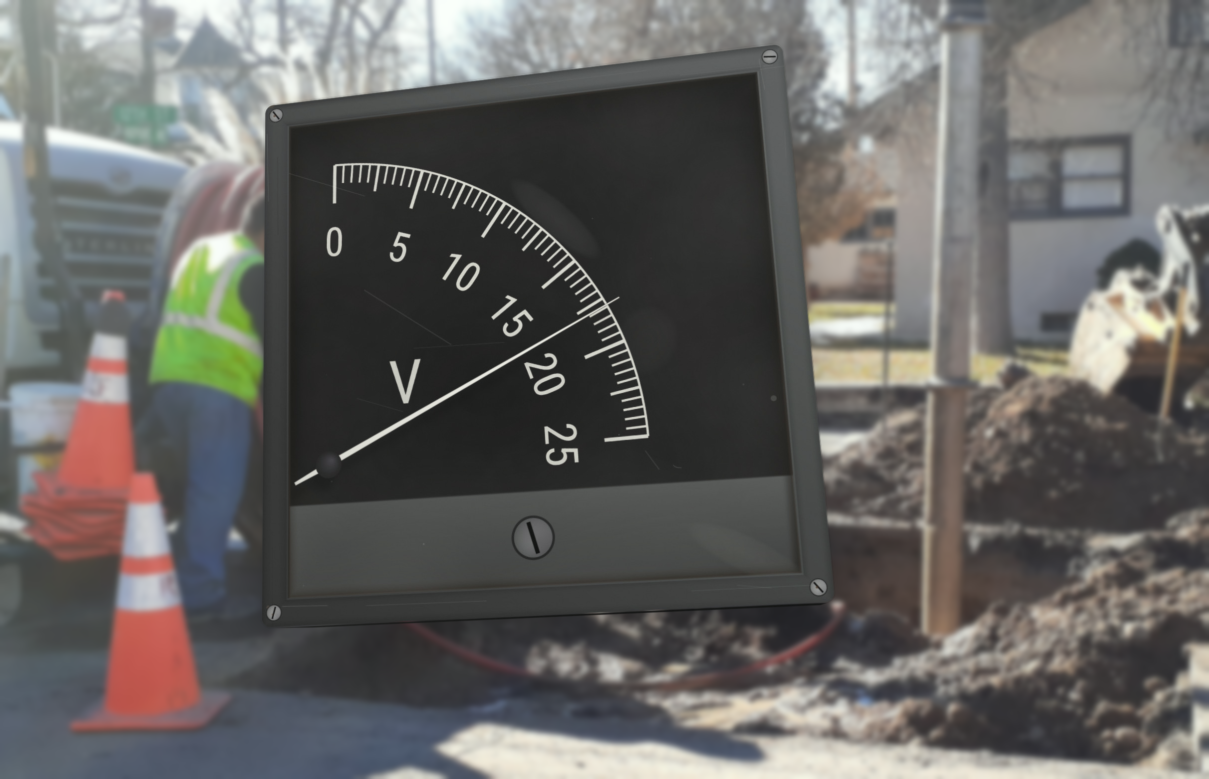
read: 18 V
